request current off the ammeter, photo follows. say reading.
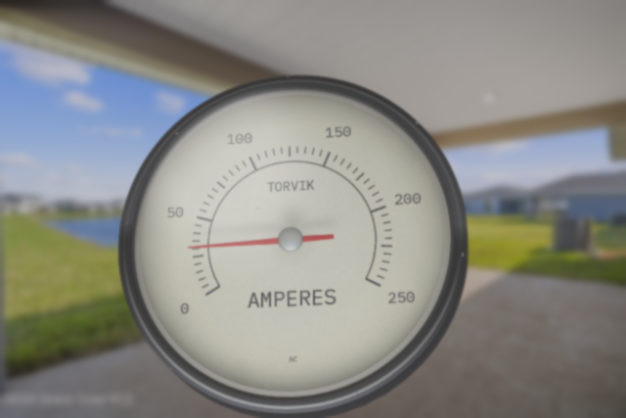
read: 30 A
